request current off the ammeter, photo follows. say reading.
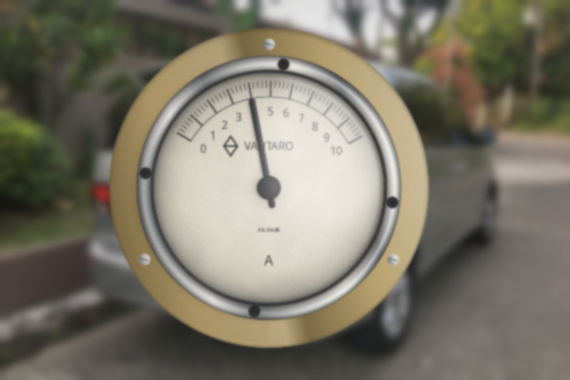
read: 4 A
